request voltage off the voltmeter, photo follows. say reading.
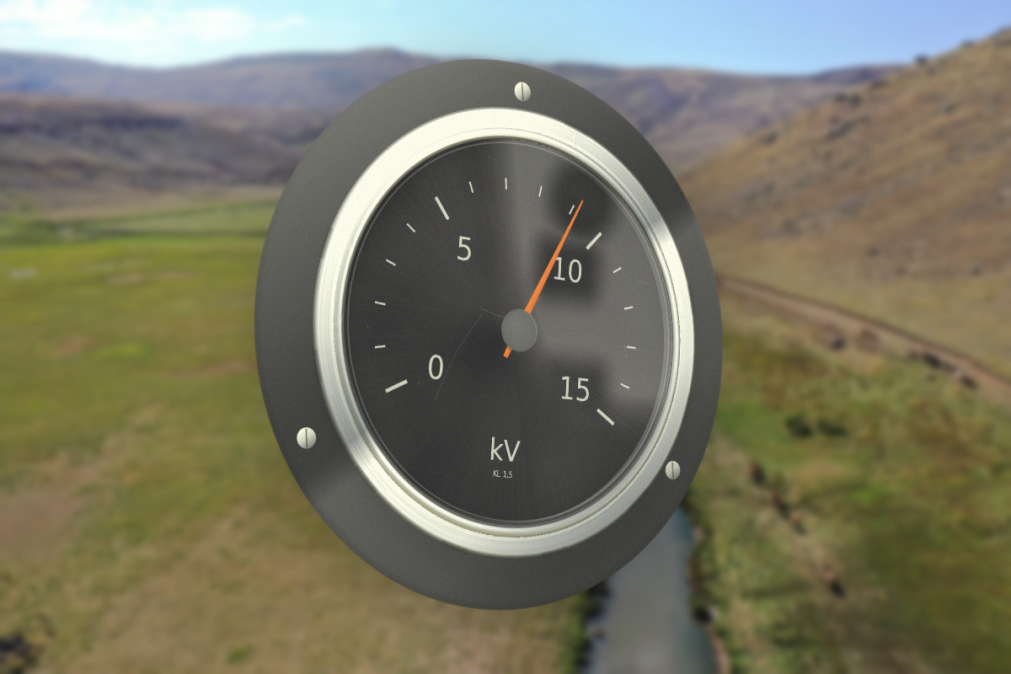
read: 9 kV
